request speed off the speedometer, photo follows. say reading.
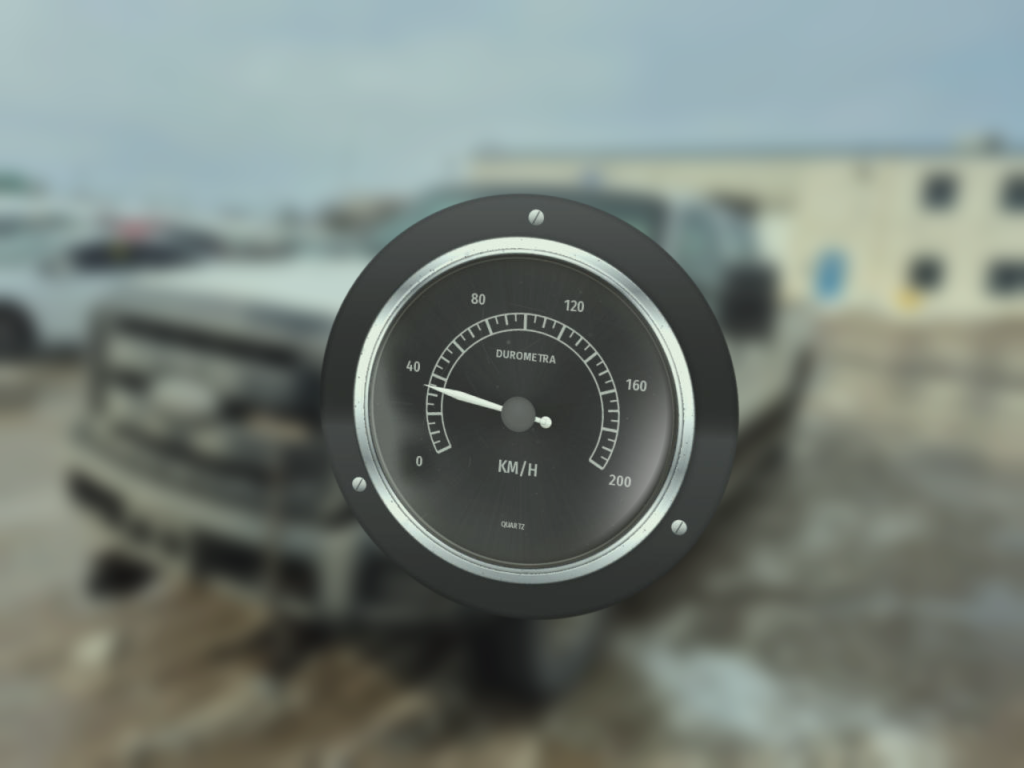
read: 35 km/h
